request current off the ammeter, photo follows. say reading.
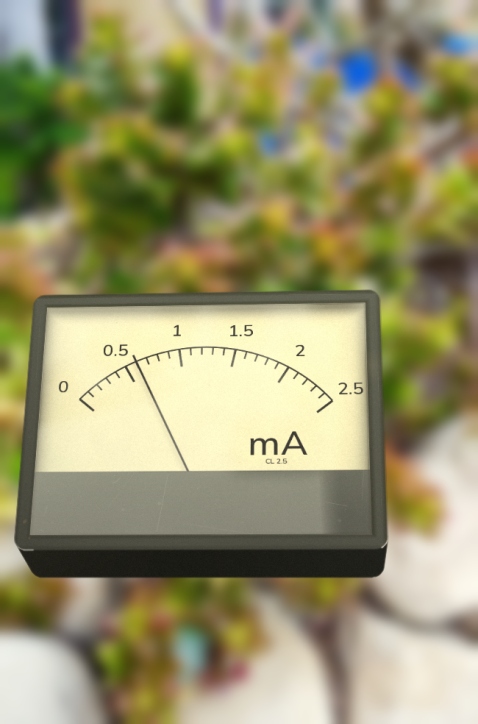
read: 0.6 mA
